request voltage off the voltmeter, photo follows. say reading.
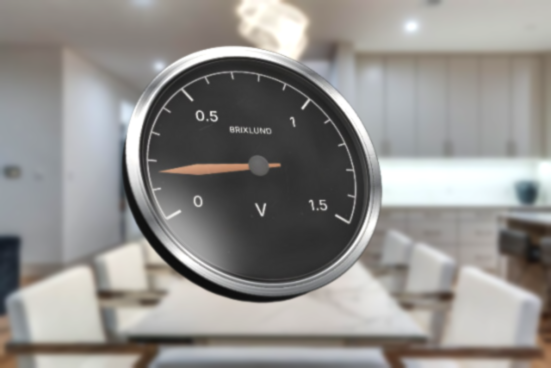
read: 0.15 V
